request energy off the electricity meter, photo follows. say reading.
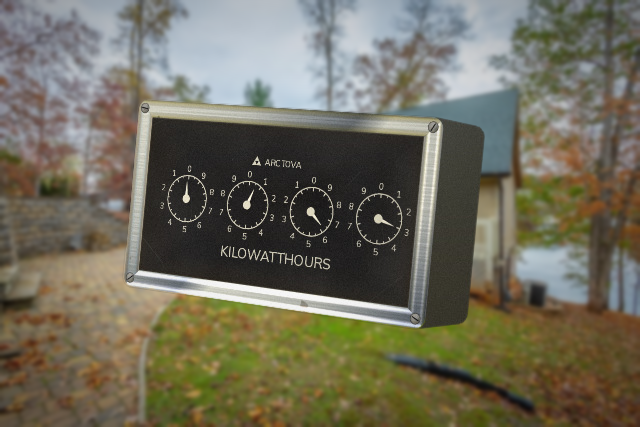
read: 63 kWh
